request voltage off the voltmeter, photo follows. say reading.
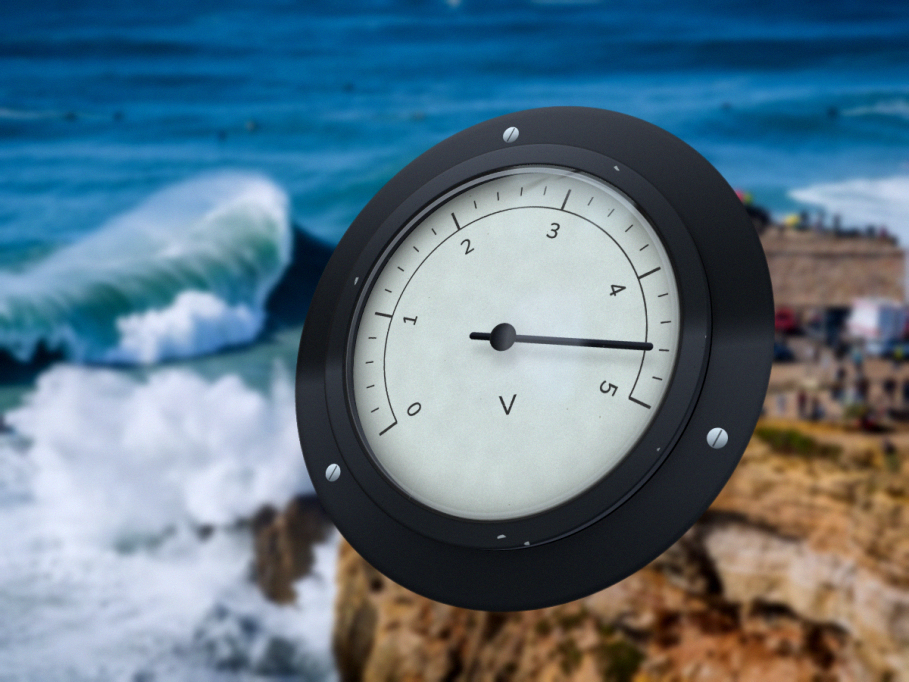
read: 4.6 V
